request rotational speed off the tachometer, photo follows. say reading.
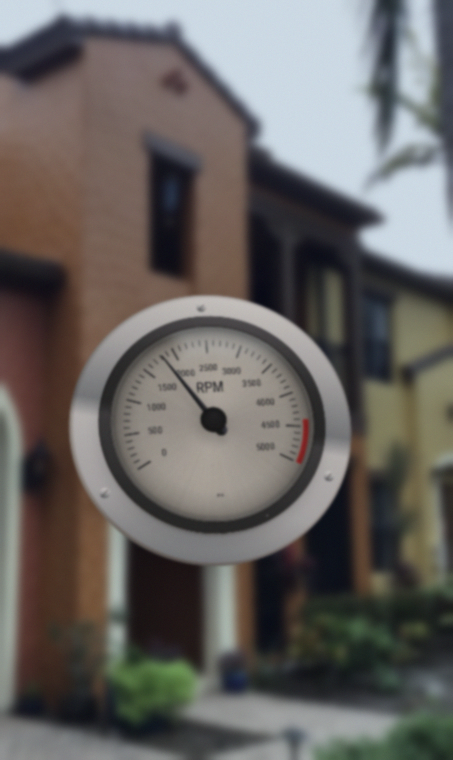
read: 1800 rpm
